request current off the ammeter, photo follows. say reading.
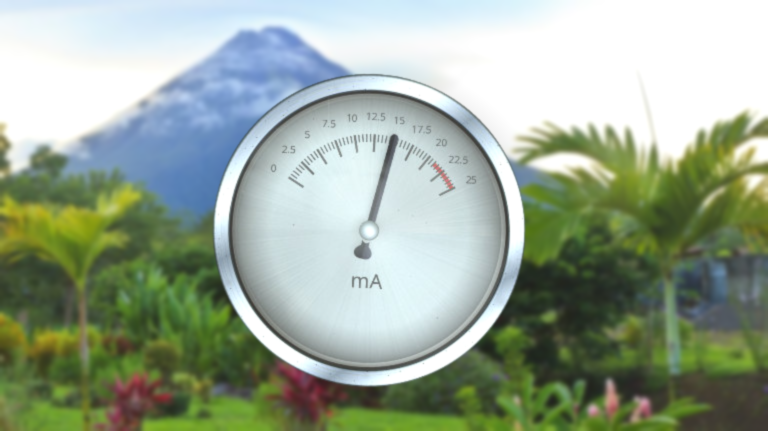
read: 15 mA
